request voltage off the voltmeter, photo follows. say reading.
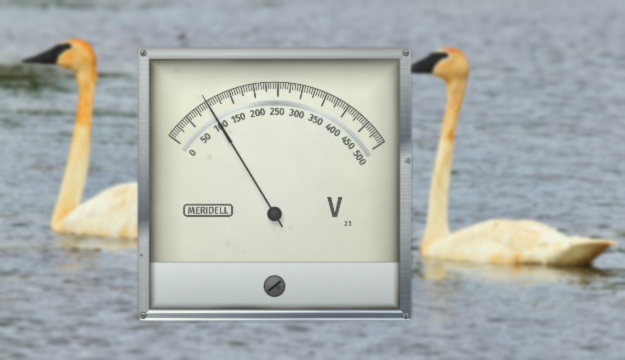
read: 100 V
